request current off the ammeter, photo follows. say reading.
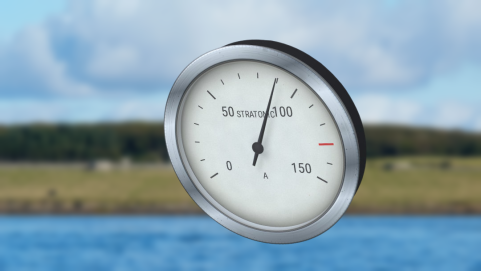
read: 90 A
